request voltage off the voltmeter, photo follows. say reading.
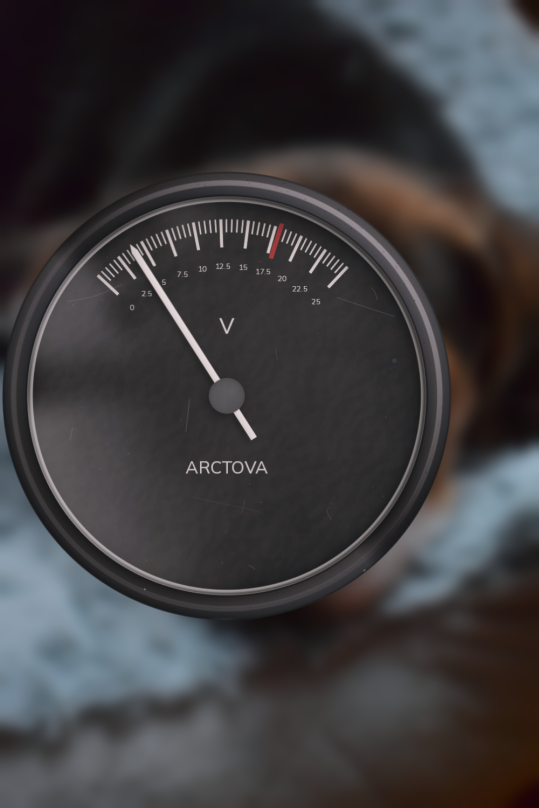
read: 4 V
